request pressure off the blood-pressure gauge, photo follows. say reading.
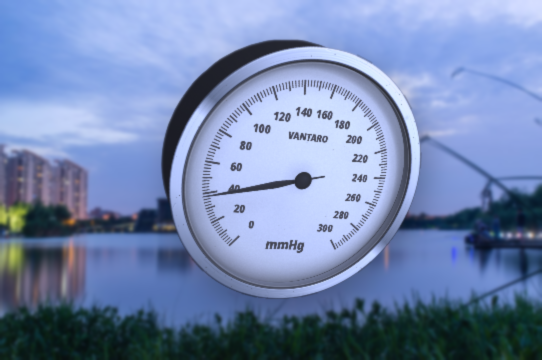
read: 40 mmHg
